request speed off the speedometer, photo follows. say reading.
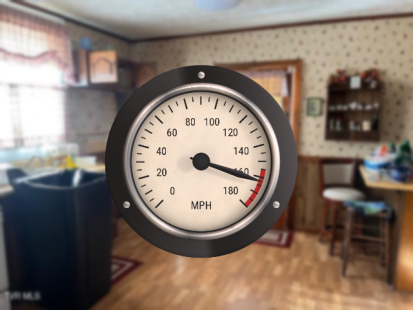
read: 162.5 mph
